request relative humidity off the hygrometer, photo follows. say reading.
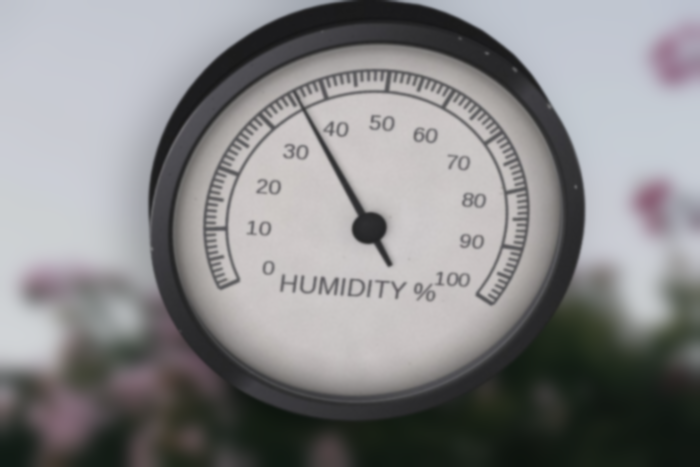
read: 36 %
